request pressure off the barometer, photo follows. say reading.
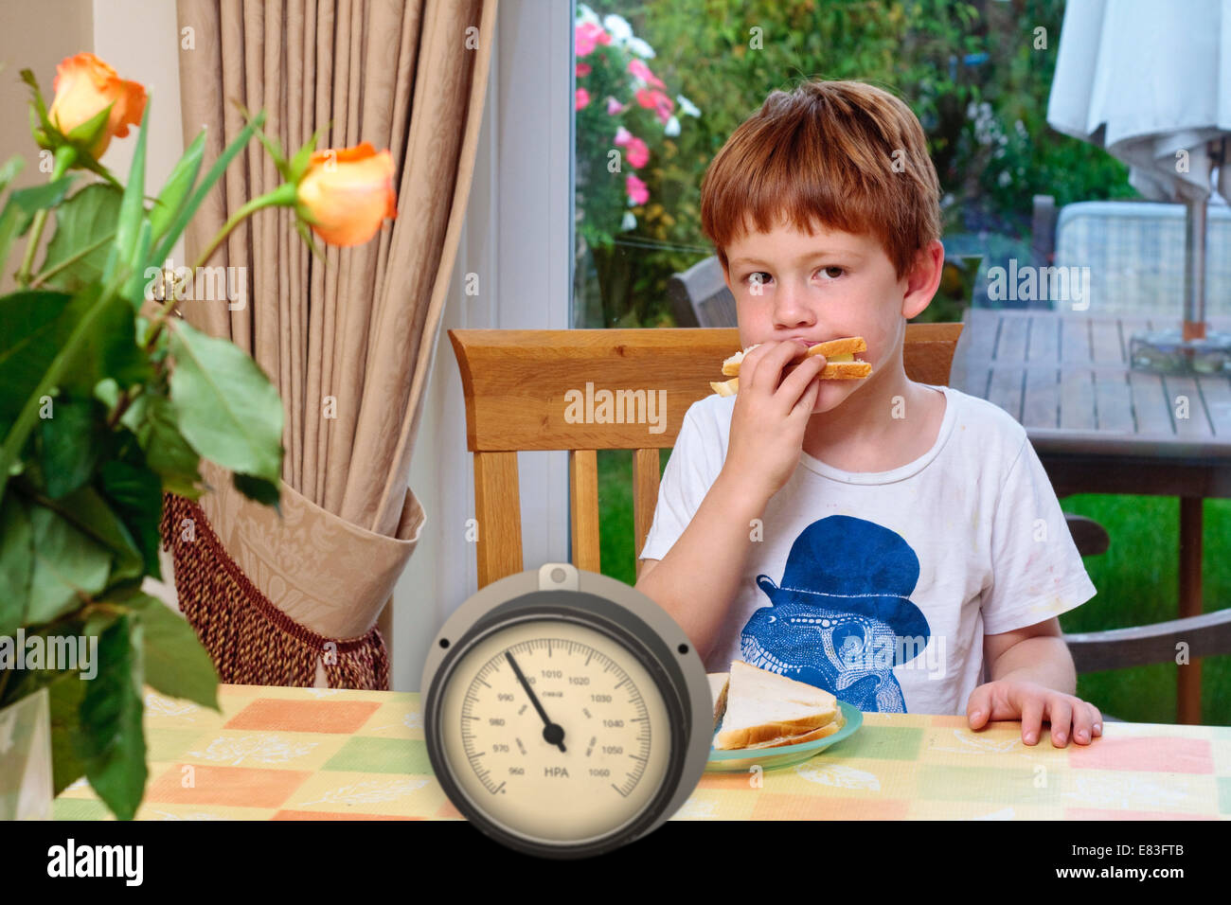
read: 1000 hPa
